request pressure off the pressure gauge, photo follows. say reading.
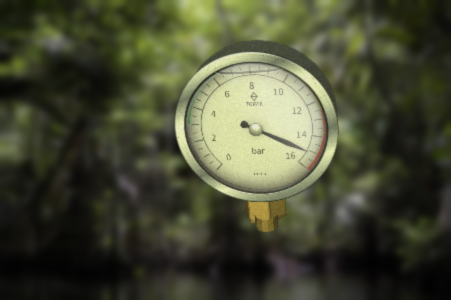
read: 15 bar
